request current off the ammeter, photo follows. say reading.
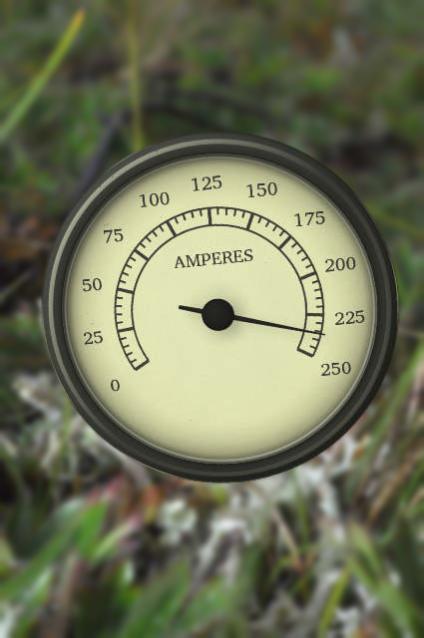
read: 235 A
